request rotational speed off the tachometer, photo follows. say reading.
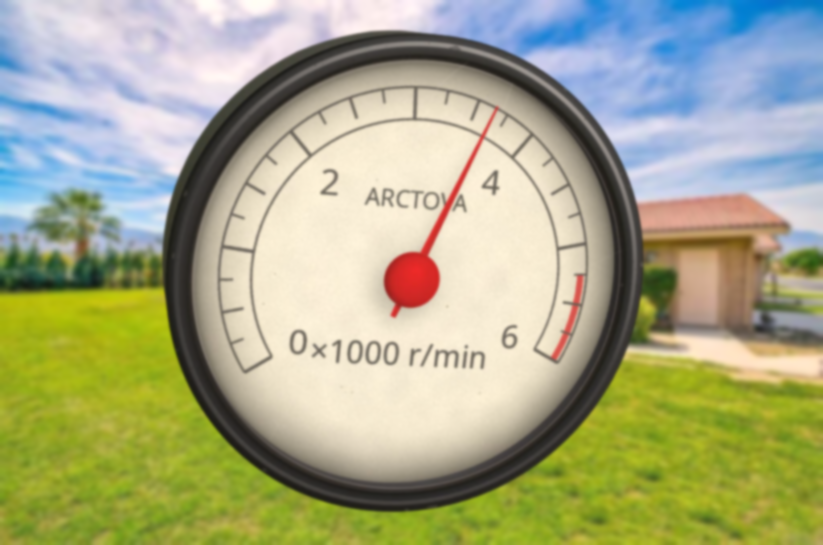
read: 3625 rpm
